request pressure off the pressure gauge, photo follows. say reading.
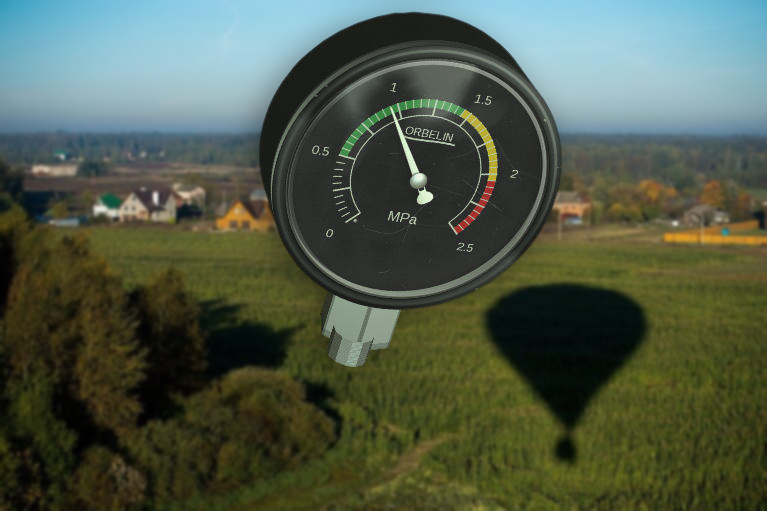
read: 0.95 MPa
